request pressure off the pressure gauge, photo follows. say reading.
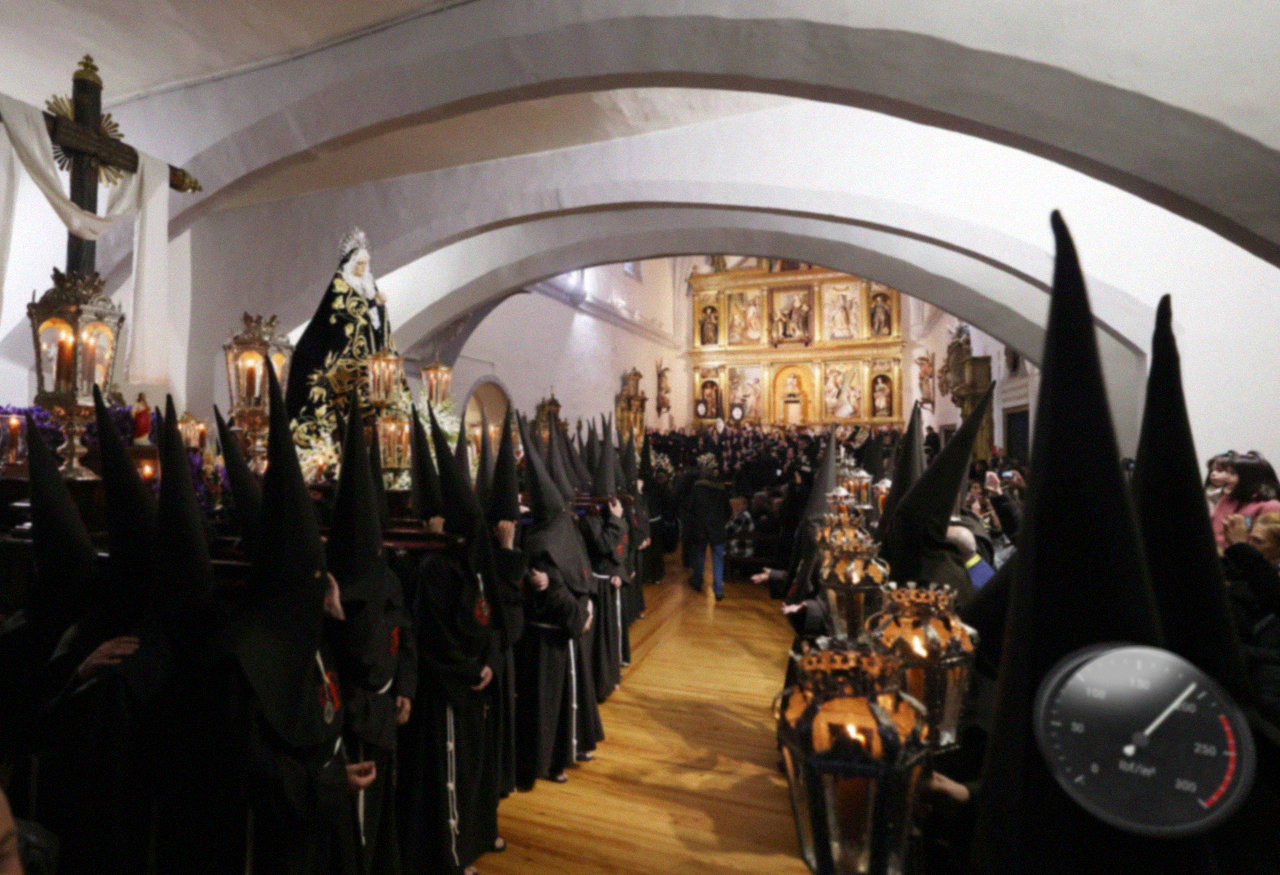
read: 190 psi
